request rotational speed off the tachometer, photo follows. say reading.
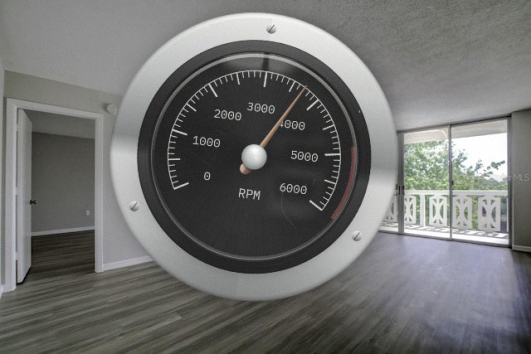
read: 3700 rpm
